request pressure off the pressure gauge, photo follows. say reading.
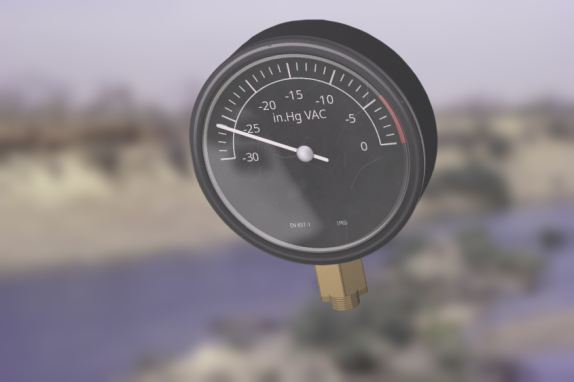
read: -26 inHg
